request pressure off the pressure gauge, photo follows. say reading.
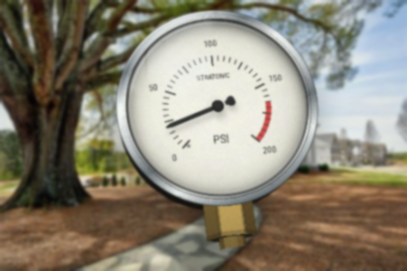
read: 20 psi
